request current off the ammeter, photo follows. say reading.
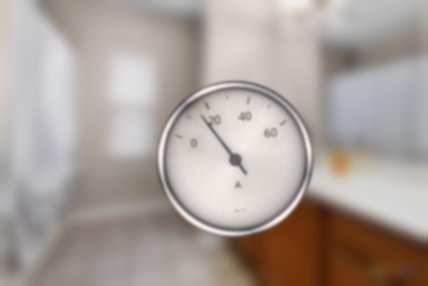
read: 15 A
